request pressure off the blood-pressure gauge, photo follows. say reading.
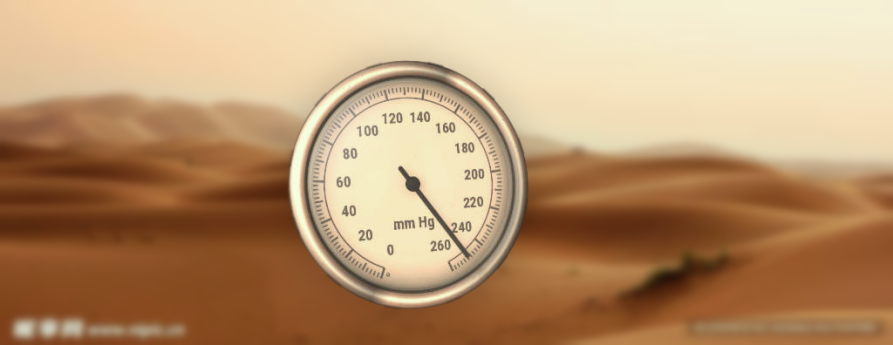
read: 250 mmHg
